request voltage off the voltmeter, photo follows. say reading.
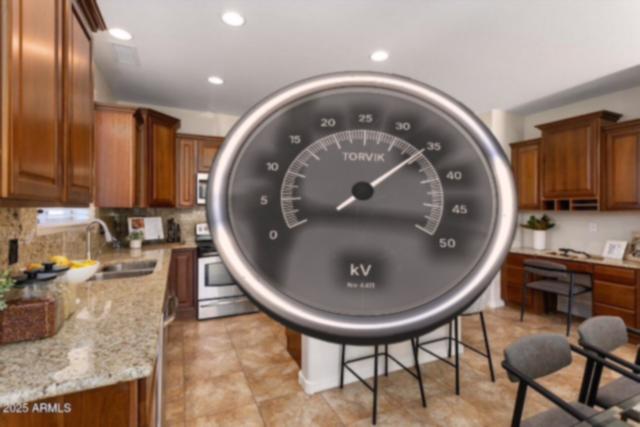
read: 35 kV
